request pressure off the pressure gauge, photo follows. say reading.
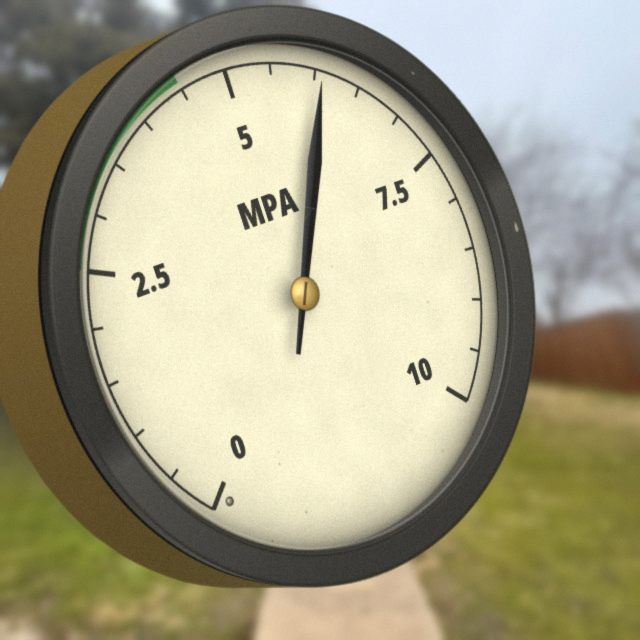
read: 6 MPa
